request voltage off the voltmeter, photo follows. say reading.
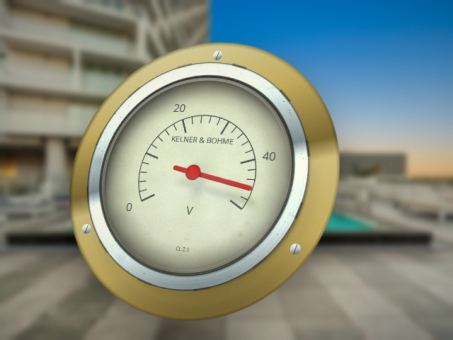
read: 46 V
